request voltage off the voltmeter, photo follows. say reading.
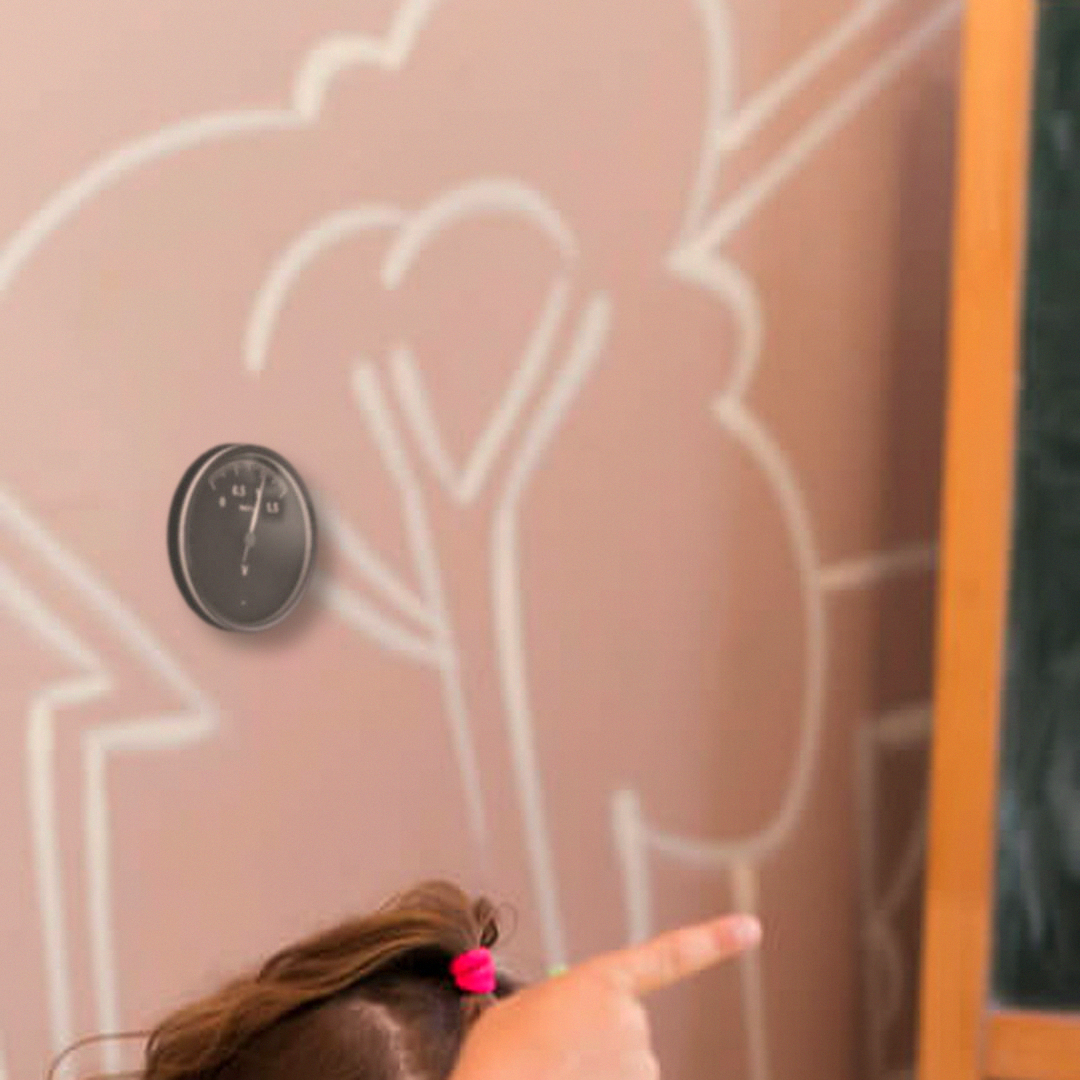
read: 1 V
